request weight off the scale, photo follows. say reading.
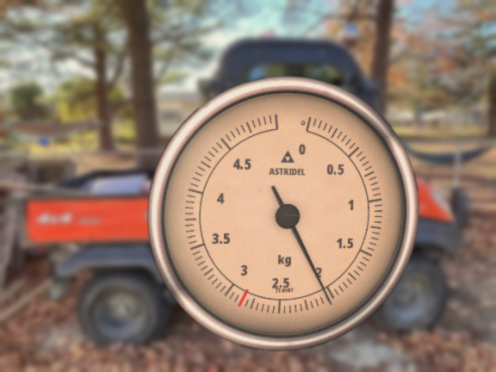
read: 2.05 kg
